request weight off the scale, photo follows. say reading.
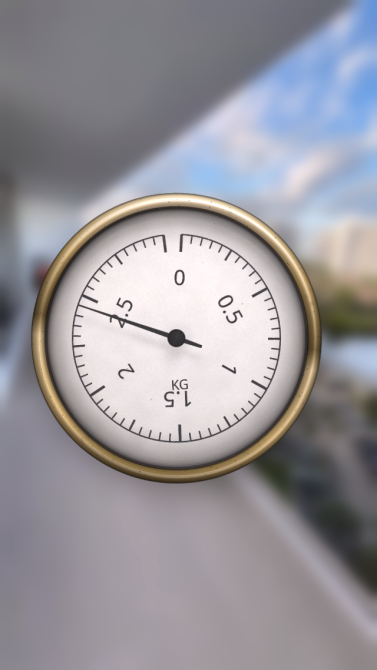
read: 2.45 kg
